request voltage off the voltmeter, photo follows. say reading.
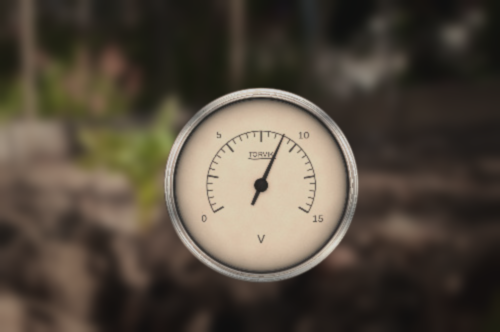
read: 9 V
